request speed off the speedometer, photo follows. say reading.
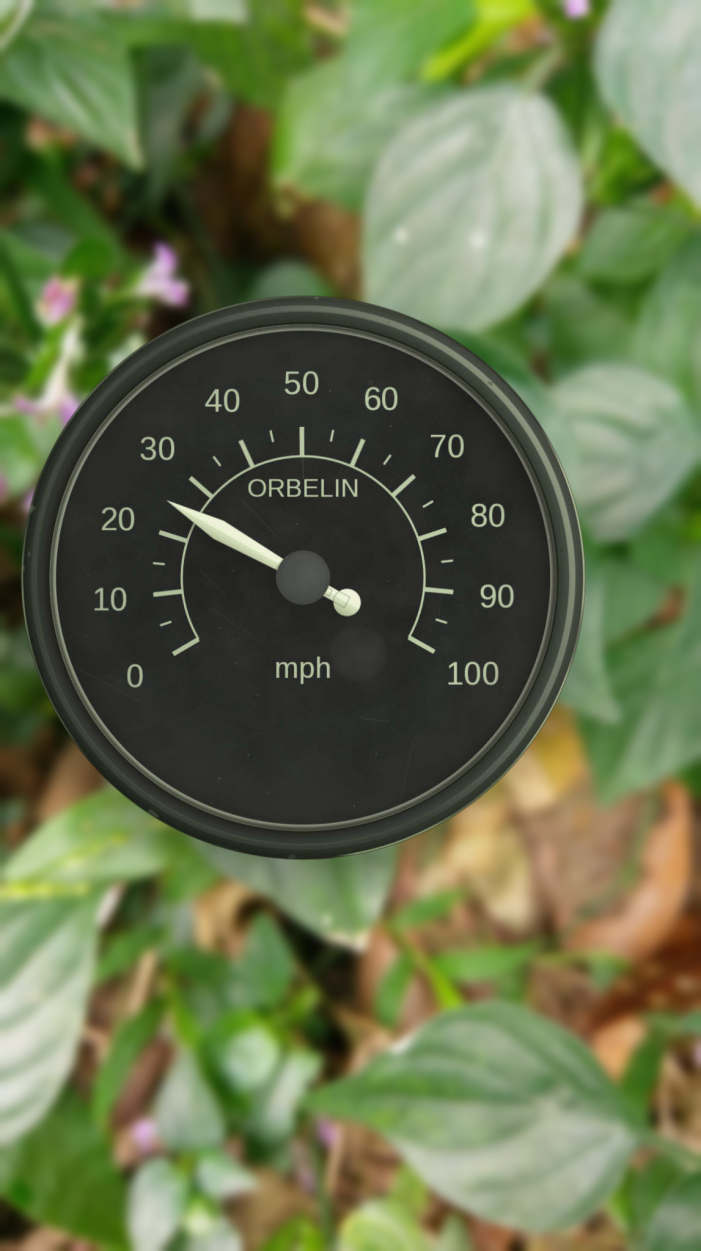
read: 25 mph
